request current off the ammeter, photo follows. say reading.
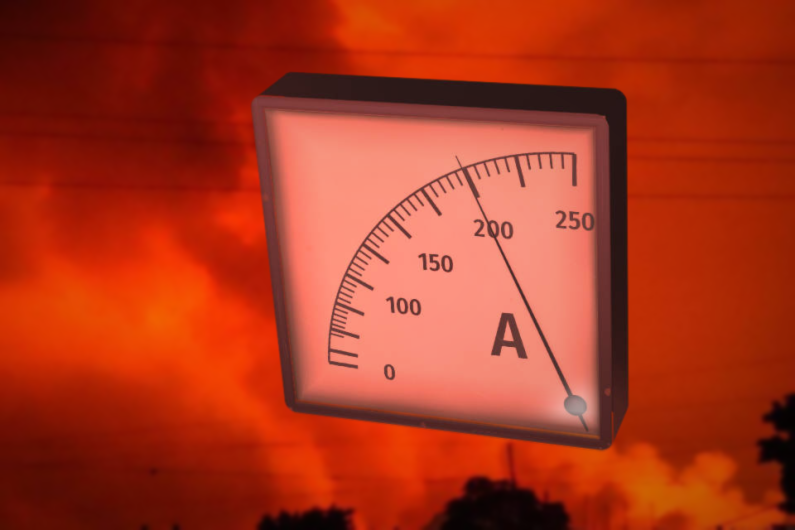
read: 200 A
